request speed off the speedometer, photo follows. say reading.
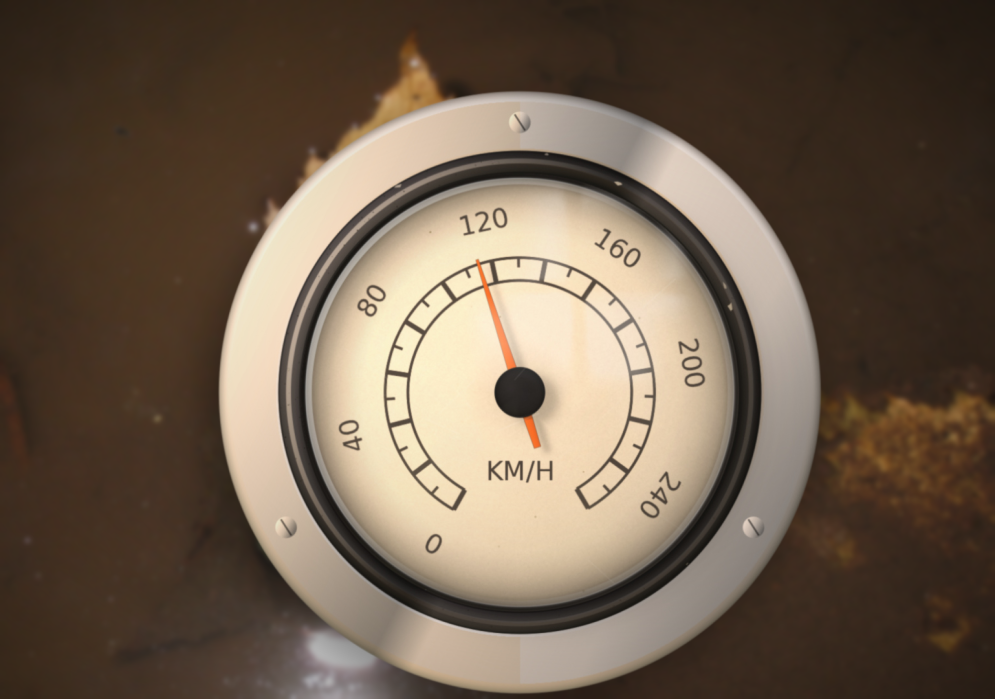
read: 115 km/h
